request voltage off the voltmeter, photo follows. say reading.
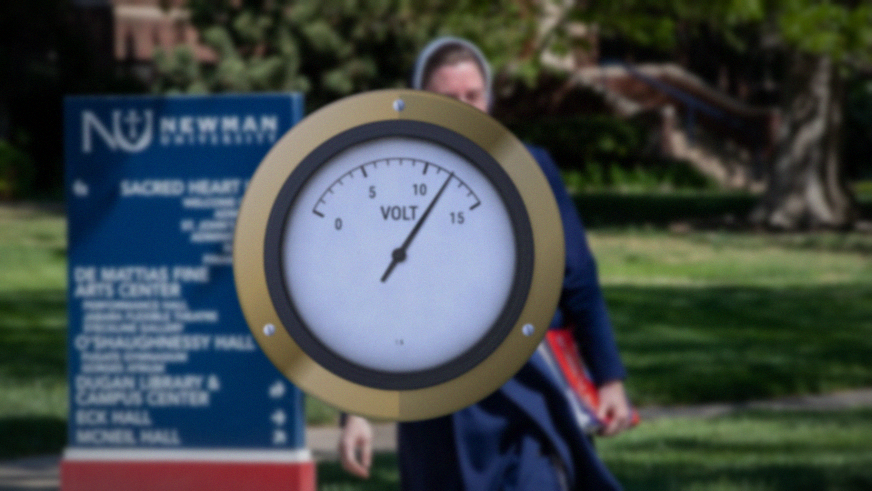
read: 12 V
